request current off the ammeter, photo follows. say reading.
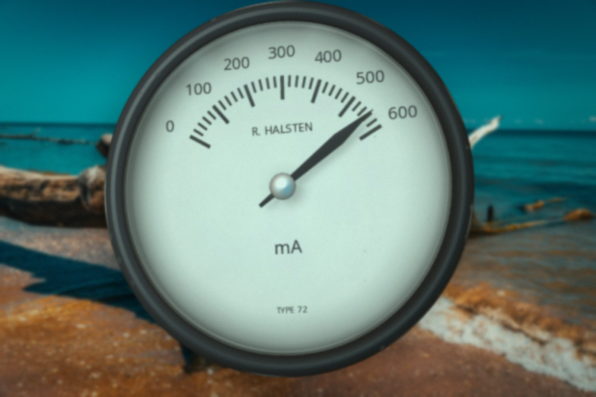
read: 560 mA
